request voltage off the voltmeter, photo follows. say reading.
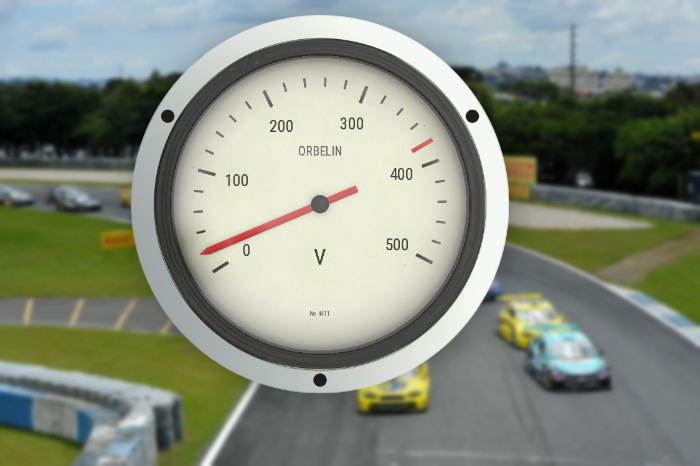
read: 20 V
